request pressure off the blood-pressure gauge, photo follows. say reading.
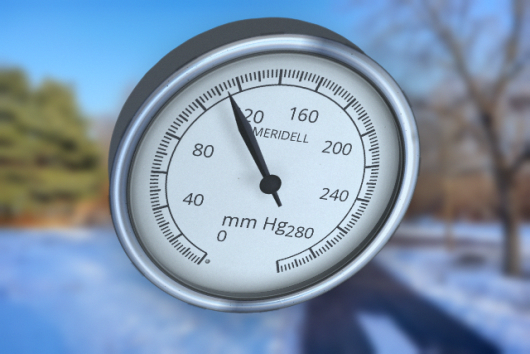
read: 114 mmHg
